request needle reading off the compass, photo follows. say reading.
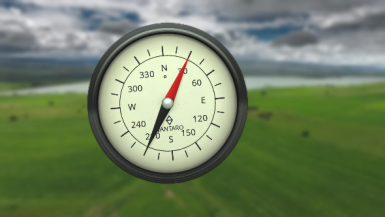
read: 30 °
